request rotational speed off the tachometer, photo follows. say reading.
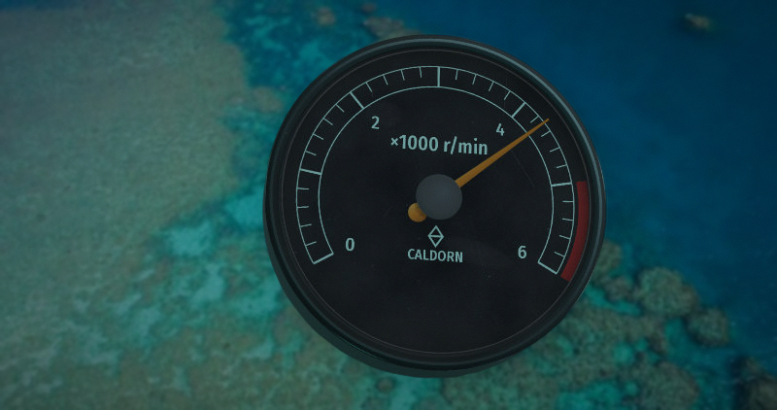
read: 4300 rpm
